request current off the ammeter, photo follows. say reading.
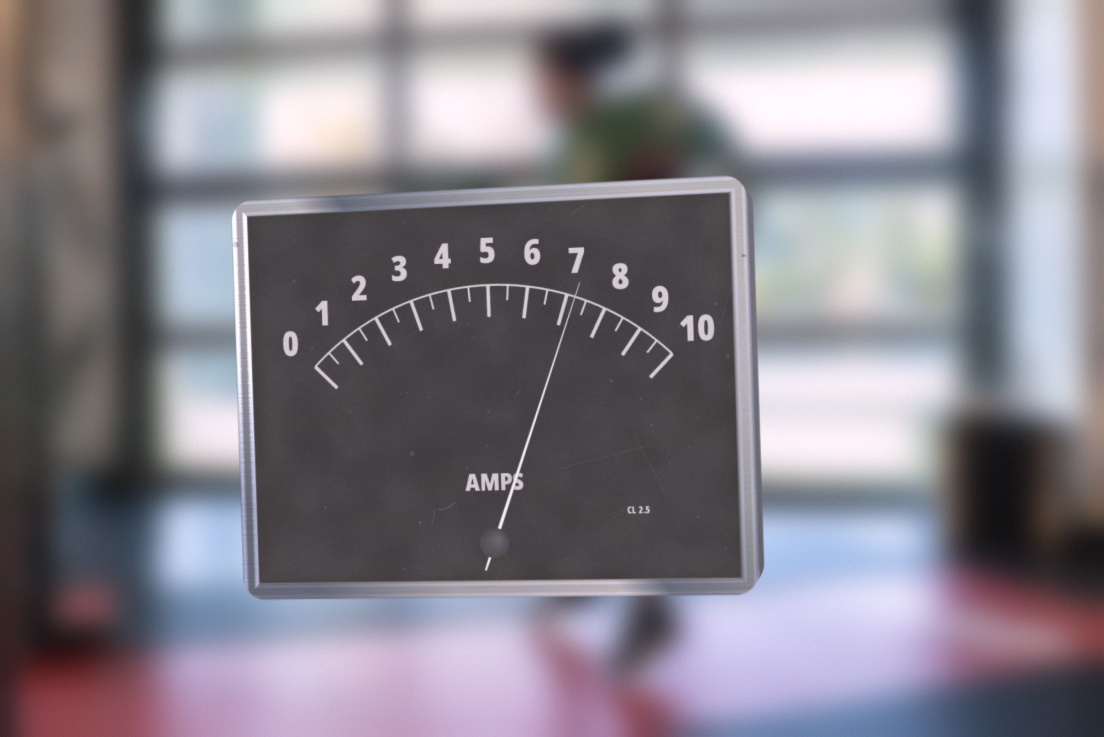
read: 7.25 A
